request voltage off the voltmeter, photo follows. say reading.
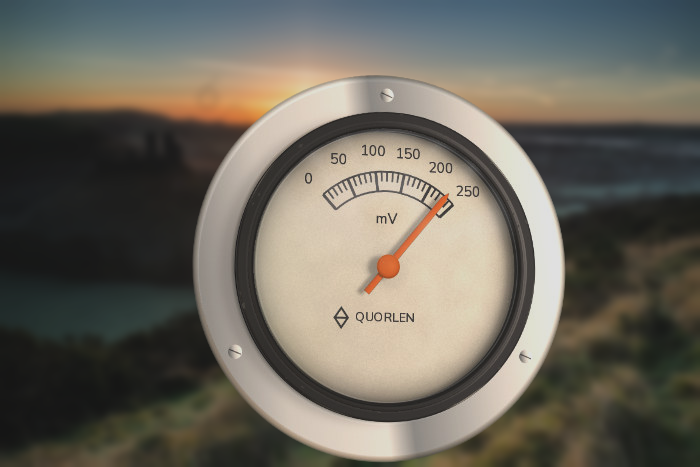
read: 230 mV
